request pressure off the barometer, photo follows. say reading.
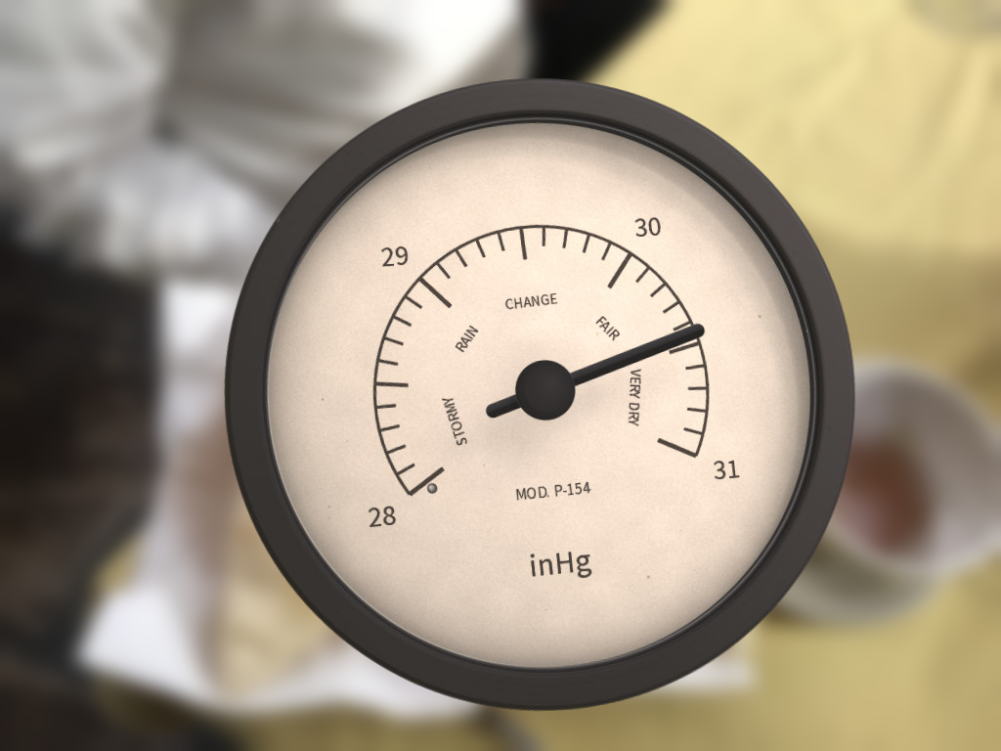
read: 30.45 inHg
